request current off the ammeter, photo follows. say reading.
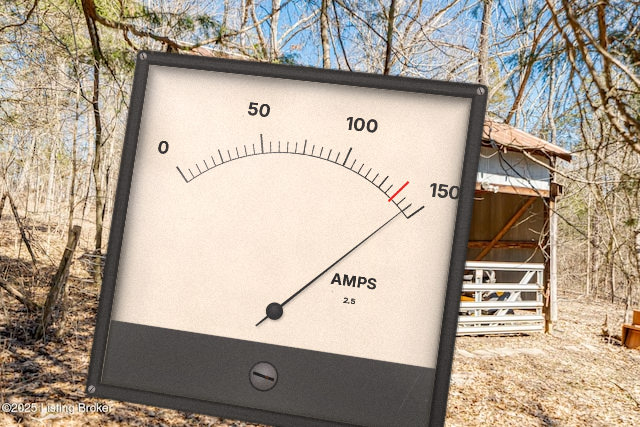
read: 145 A
